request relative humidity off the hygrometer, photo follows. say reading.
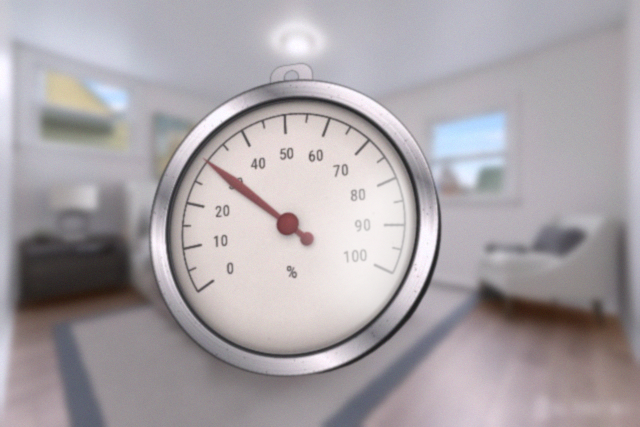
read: 30 %
